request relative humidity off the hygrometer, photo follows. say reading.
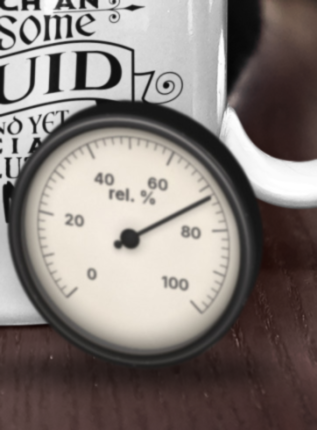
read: 72 %
